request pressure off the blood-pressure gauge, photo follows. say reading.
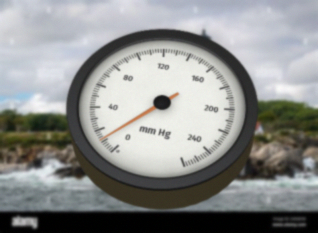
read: 10 mmHg
